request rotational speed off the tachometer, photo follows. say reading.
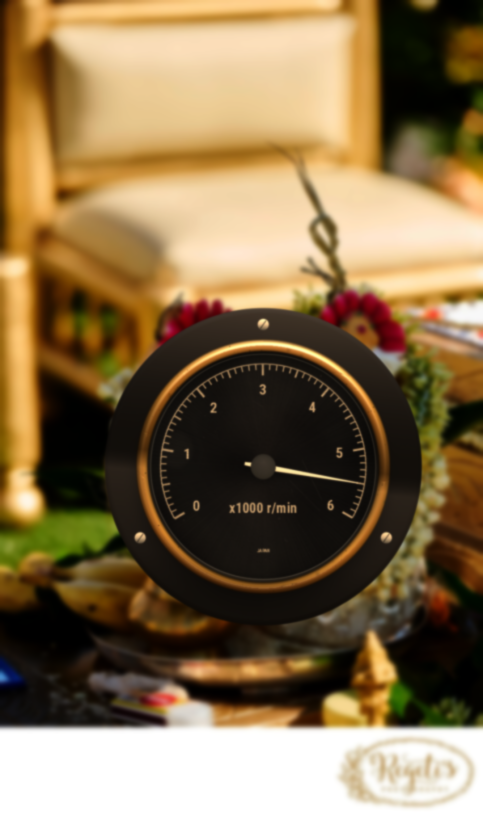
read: 5500 rpm
